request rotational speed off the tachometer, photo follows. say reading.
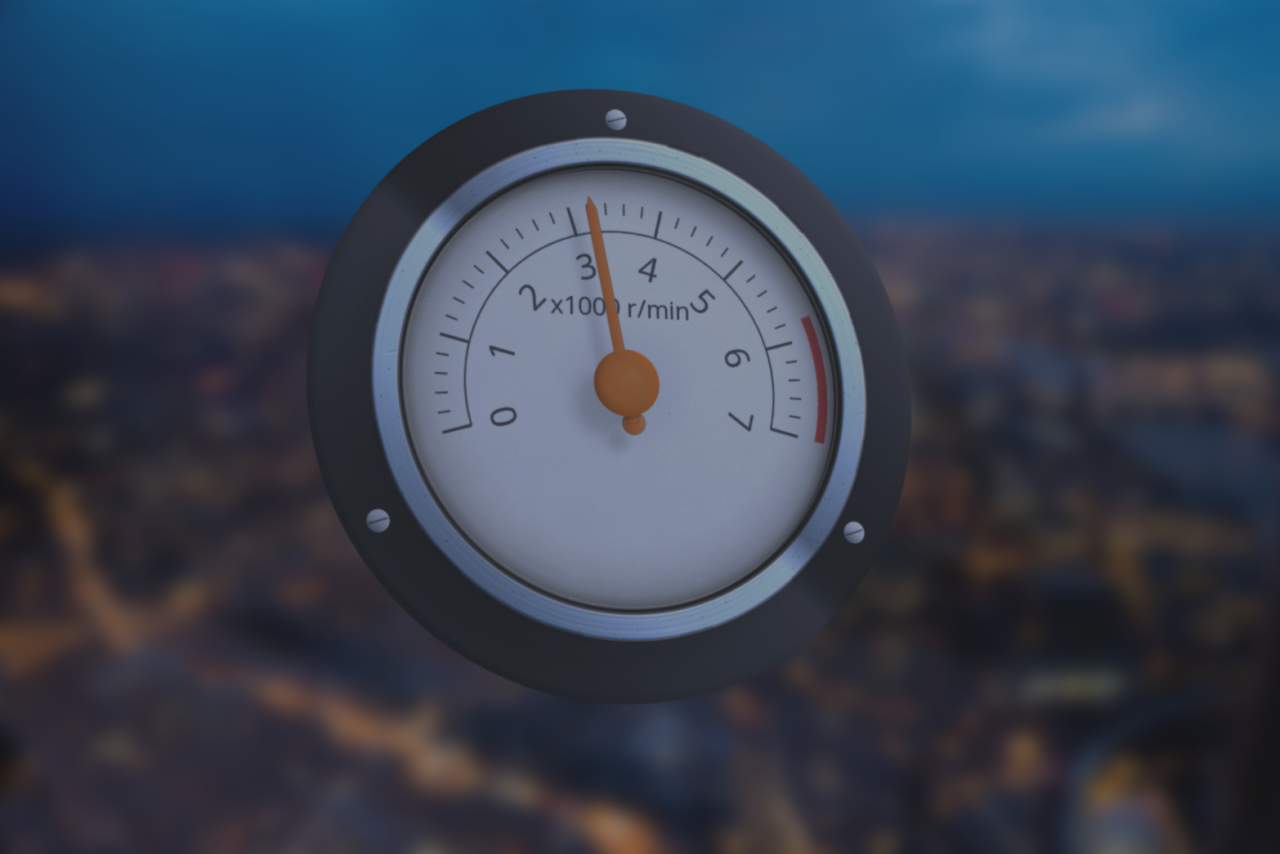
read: 3200 rpm
